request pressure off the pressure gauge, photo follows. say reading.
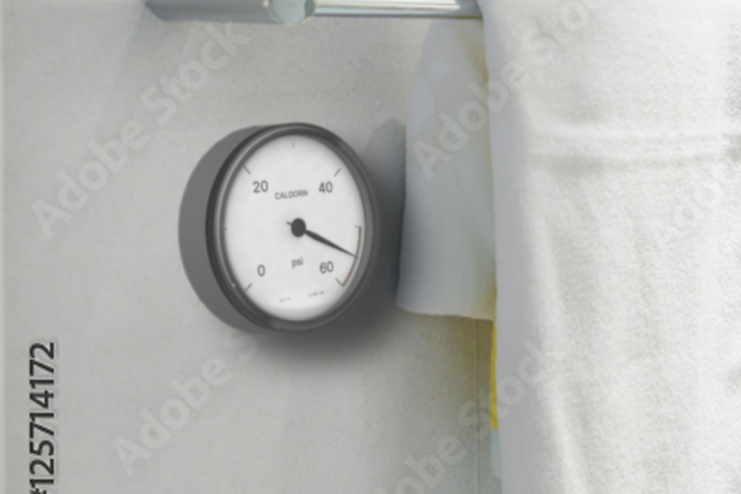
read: 55 psi
